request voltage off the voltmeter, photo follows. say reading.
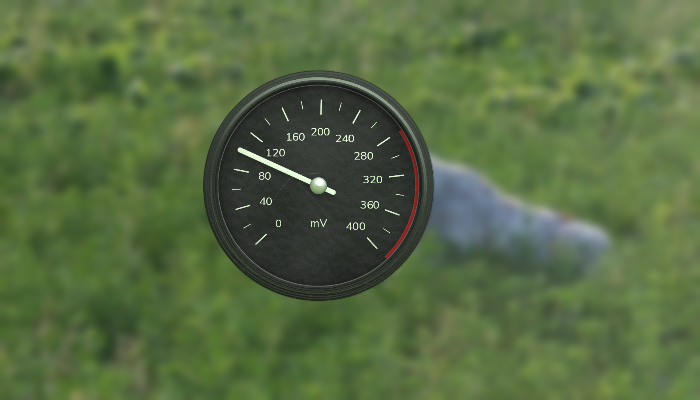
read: 100 mV
